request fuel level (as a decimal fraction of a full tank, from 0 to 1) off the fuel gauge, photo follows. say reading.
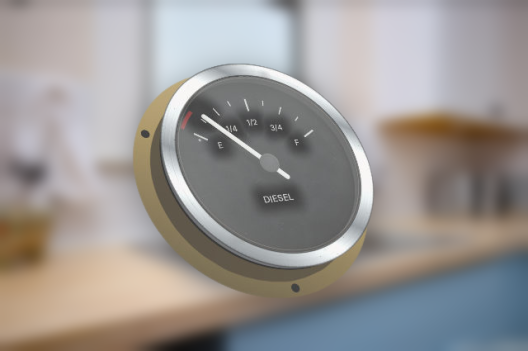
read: 0.125
